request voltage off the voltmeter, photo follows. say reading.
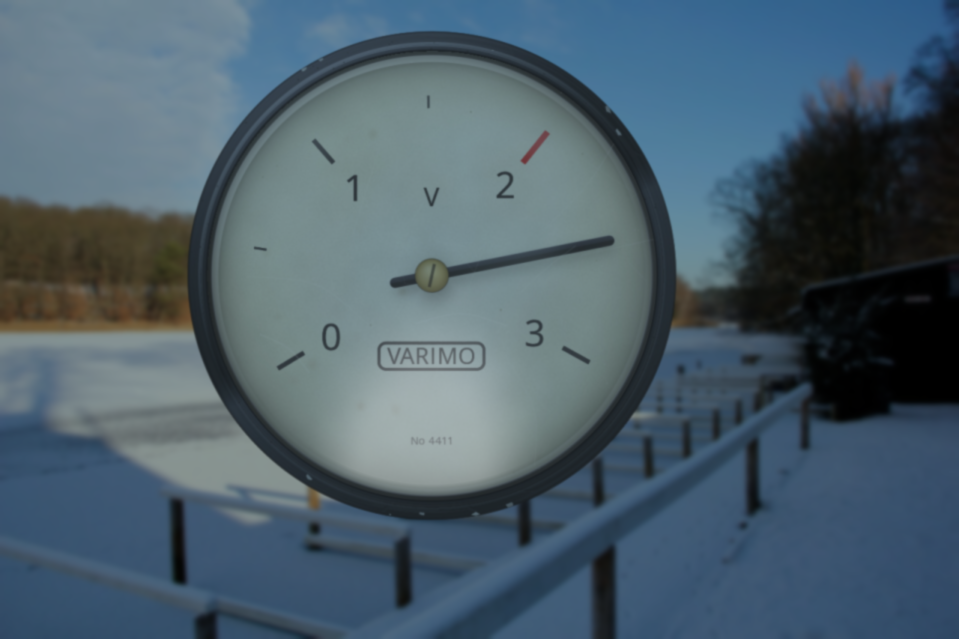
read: 2.5 V
